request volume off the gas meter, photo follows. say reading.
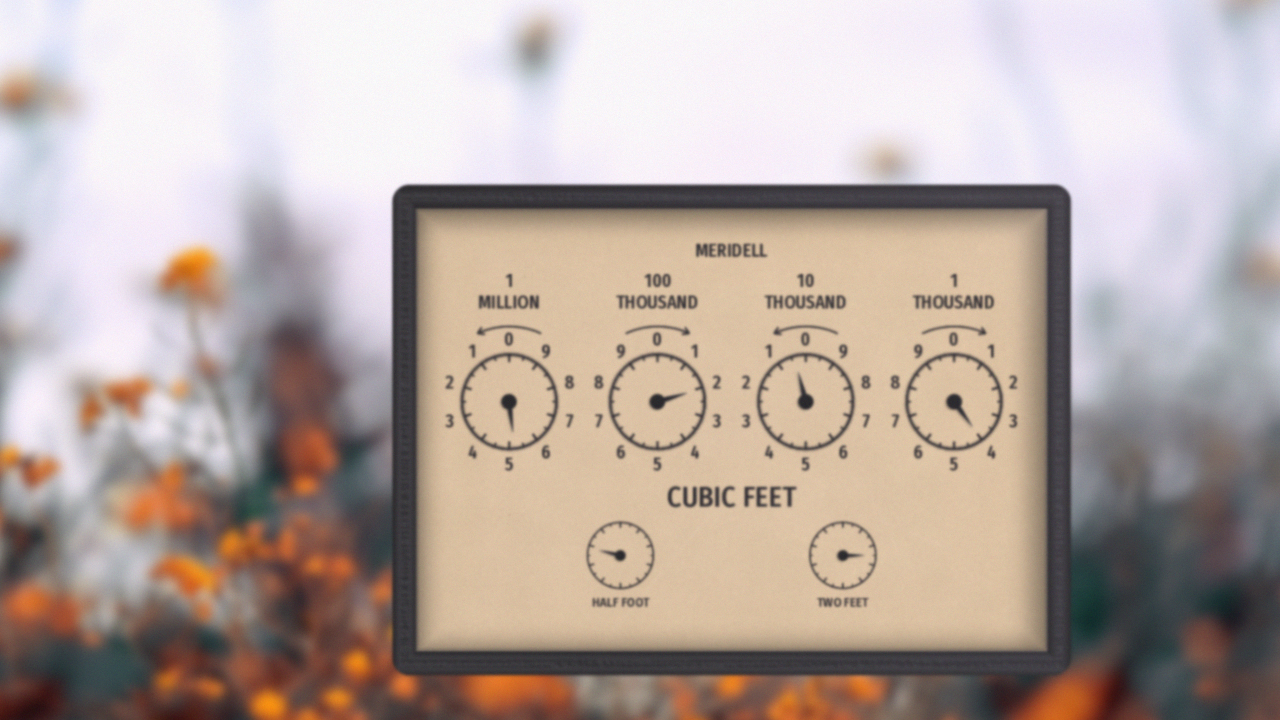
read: 520400 ft³
